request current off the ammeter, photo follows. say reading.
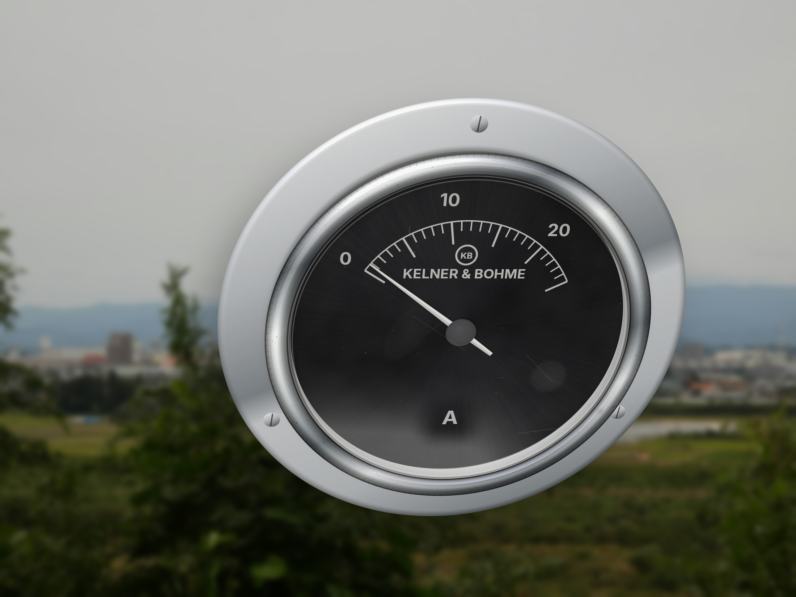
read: 1 A
